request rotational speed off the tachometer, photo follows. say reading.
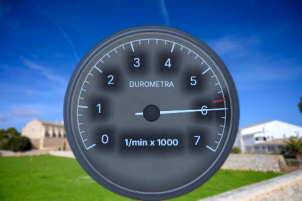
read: 6000 rpm
